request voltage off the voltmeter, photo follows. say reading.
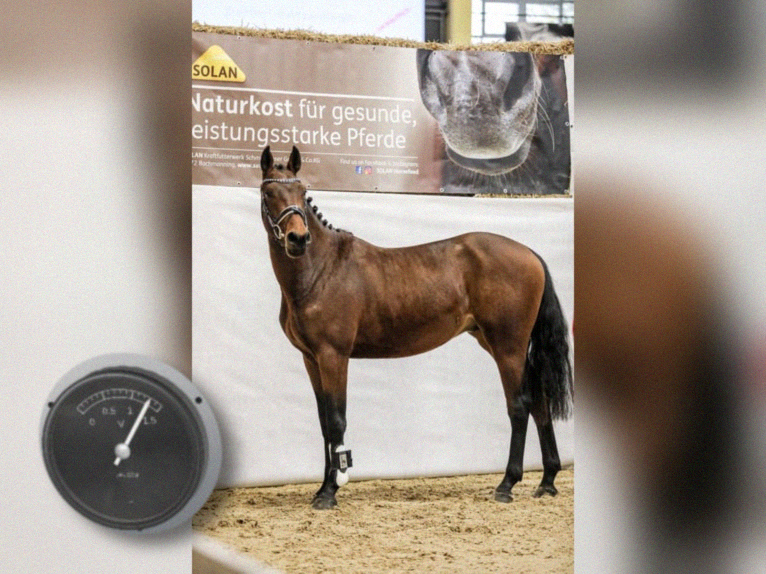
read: 1.3 V
